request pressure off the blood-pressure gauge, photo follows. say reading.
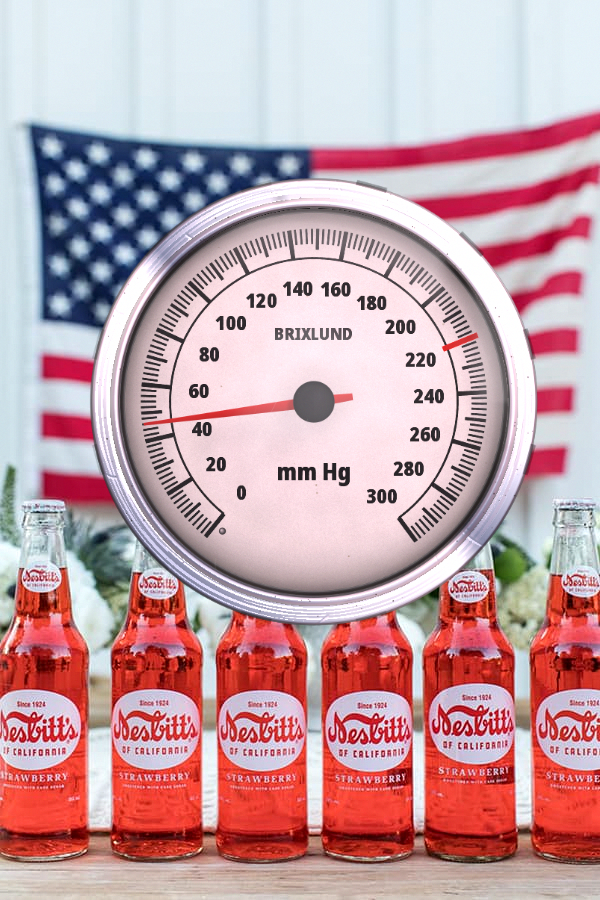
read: 46 mmHg
